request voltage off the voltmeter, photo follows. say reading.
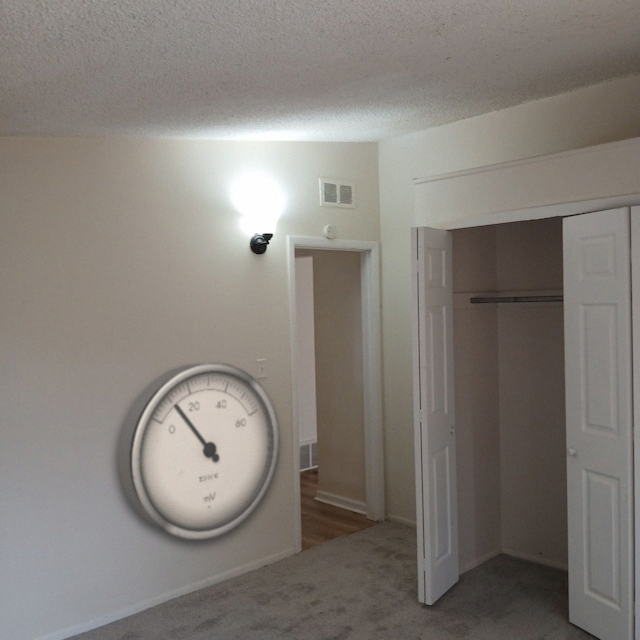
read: 10 mV
